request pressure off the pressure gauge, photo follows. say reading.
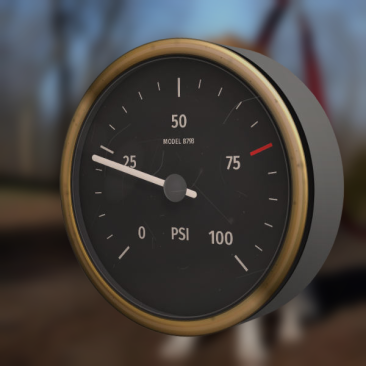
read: 22.5 psi
